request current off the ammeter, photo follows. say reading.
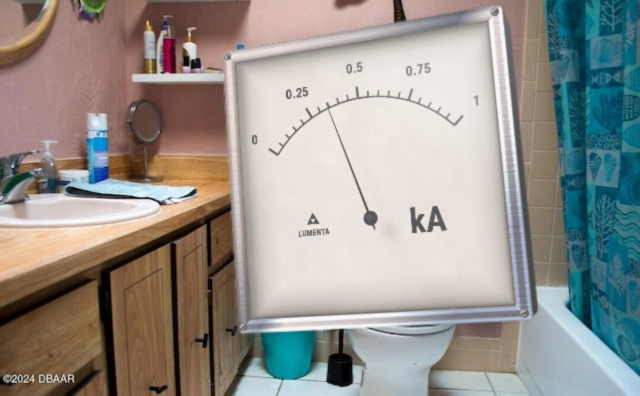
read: 0.35 kA
